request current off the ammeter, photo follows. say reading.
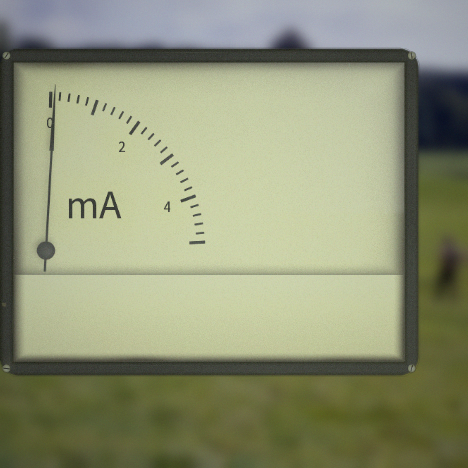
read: 0.1 mA
